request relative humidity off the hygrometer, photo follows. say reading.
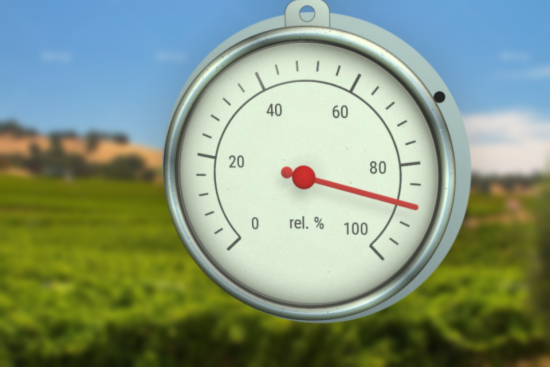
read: 88 %
